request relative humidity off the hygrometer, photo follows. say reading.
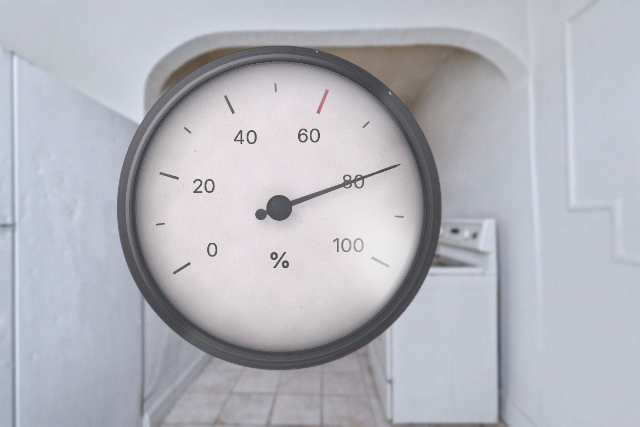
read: 80 %
